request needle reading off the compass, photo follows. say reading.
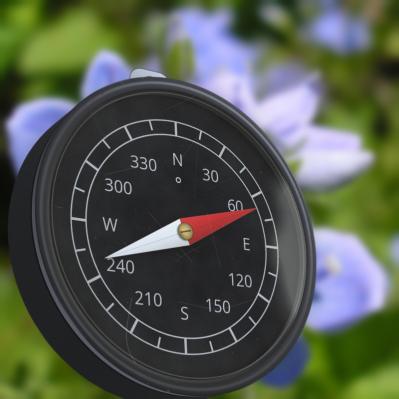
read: 67.5 °
